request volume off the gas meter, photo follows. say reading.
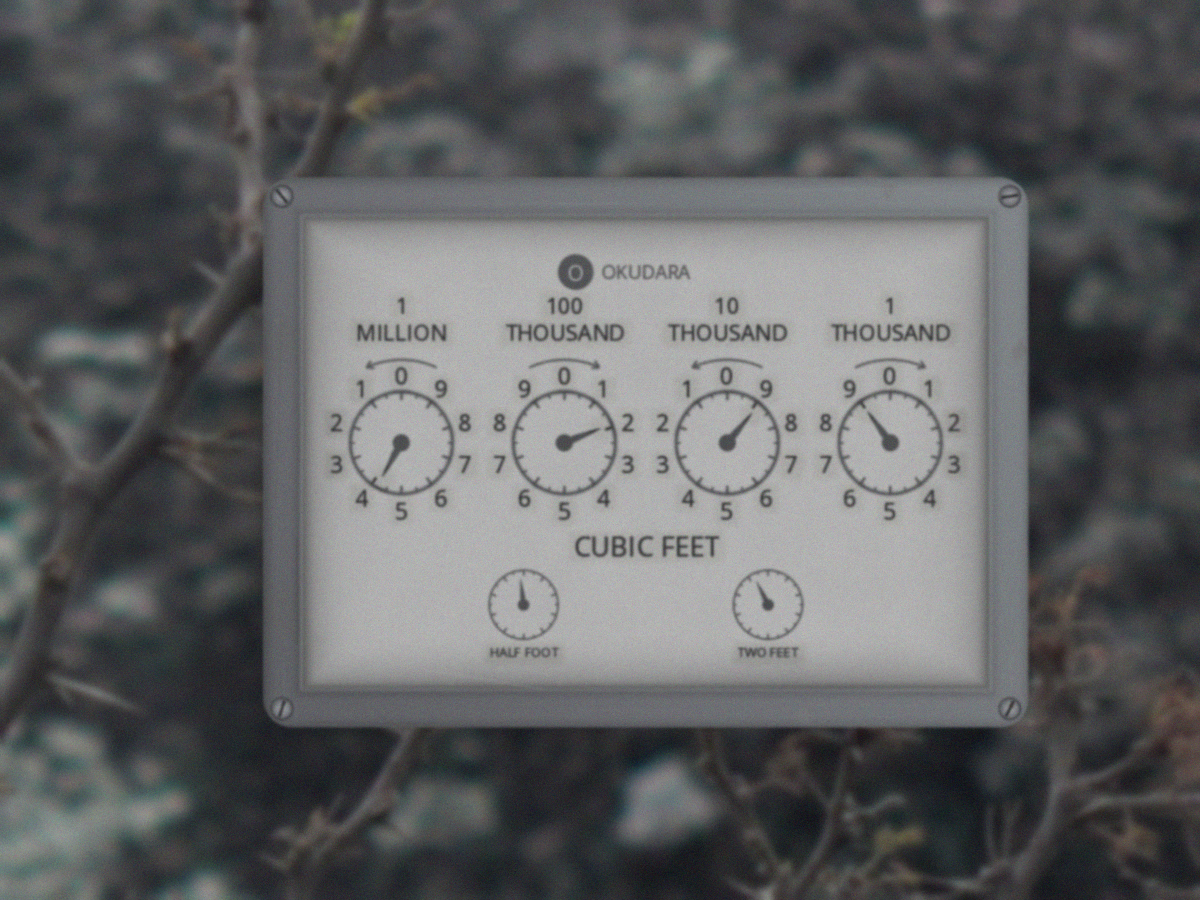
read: 418900 ft³
